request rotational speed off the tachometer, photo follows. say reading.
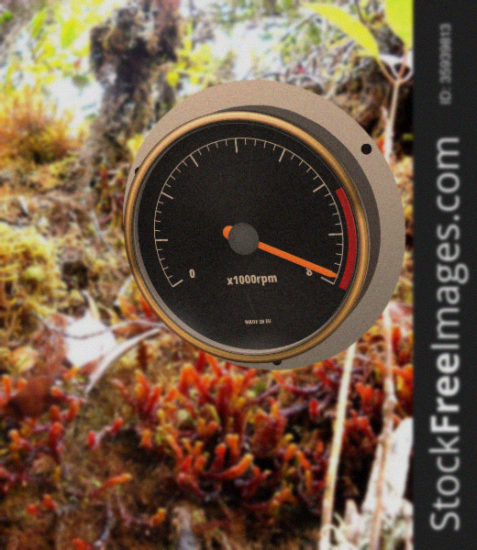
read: 7800 rpm
